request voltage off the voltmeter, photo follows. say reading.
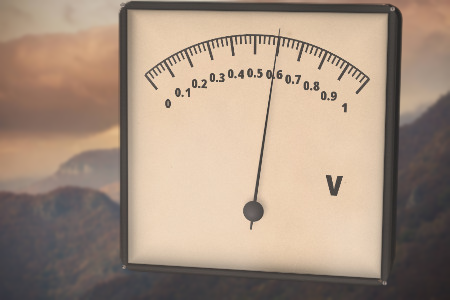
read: 0.6 V
